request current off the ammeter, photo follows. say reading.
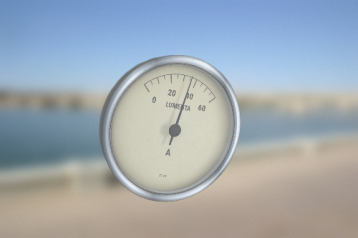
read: 35 A
